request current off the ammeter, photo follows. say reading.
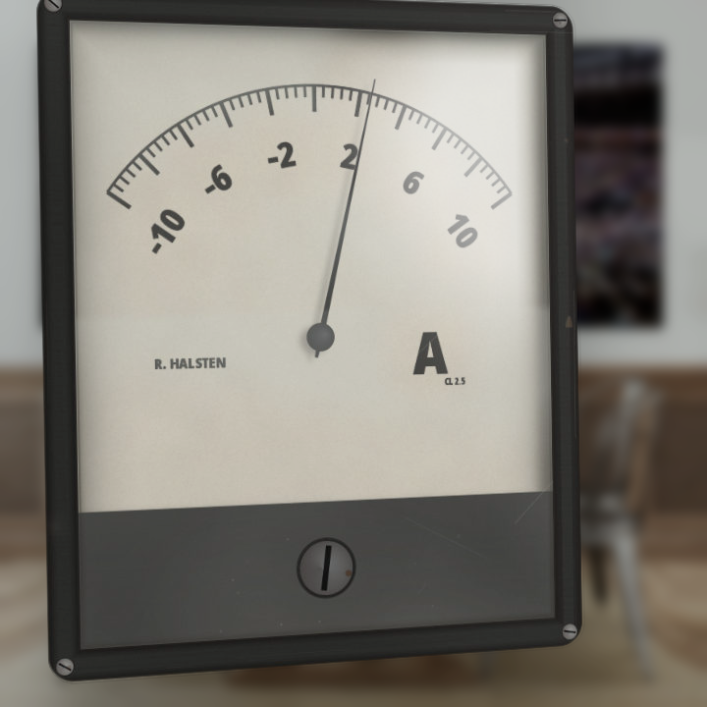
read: 2.4 A
